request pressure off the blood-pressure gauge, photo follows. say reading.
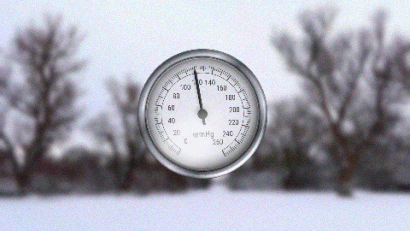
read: 120 mmHg
